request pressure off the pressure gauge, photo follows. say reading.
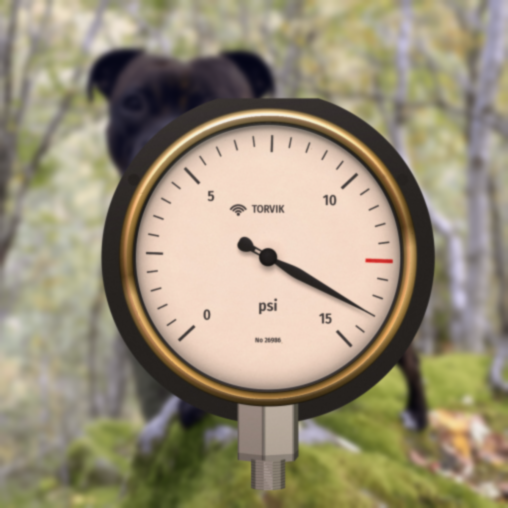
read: 14 psi
